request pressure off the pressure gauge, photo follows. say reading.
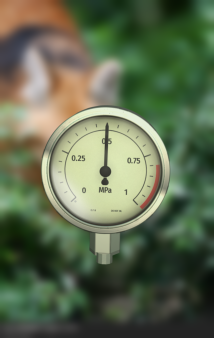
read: 0.5 MPa
